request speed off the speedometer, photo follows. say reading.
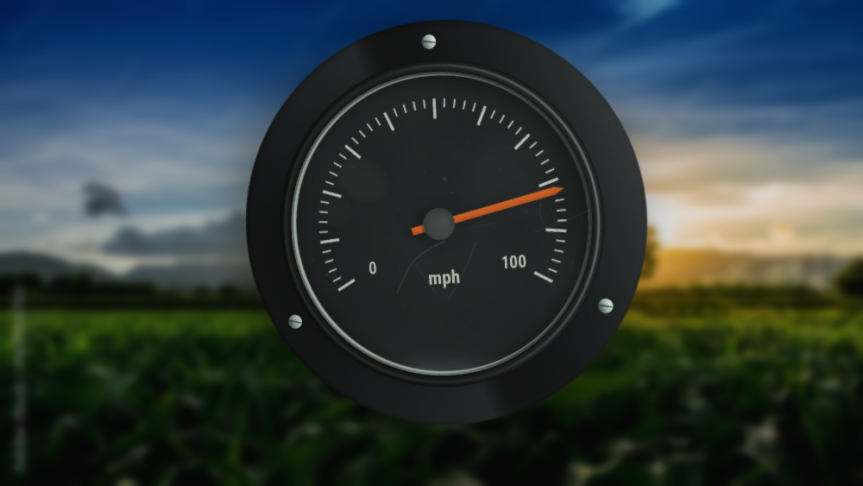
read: 82 mph
